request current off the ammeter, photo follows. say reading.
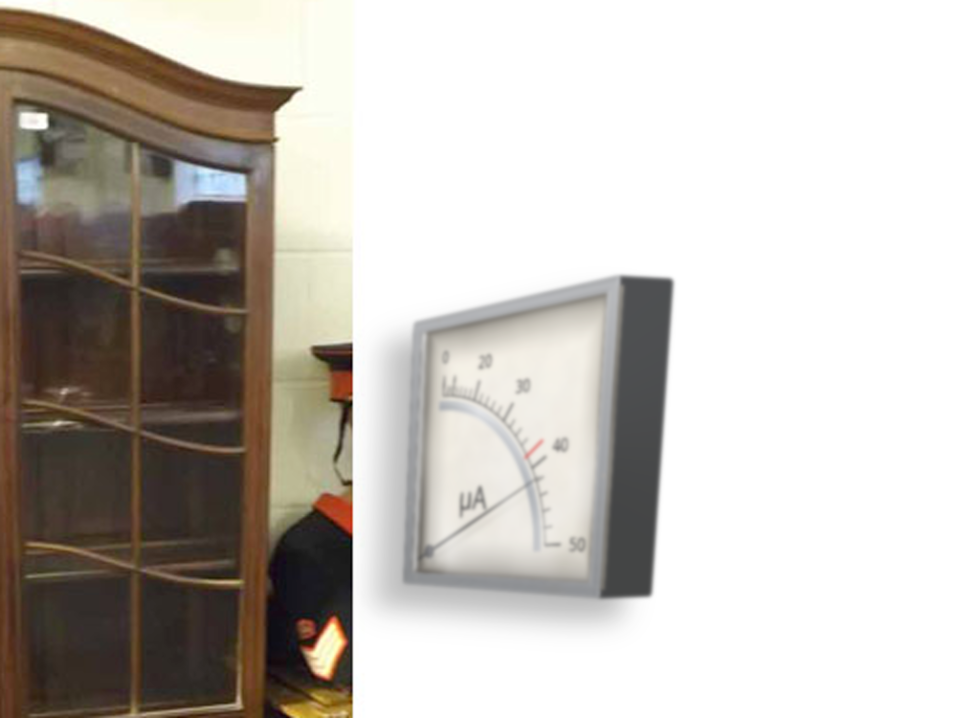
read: 42 µA
